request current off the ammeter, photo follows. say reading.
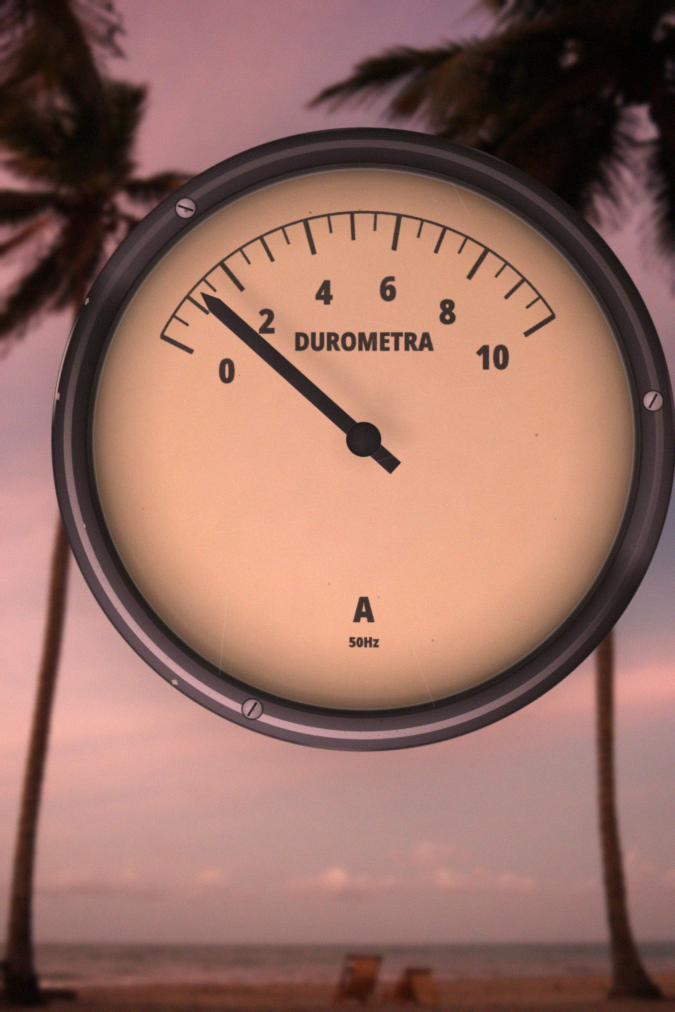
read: 1.25 A
